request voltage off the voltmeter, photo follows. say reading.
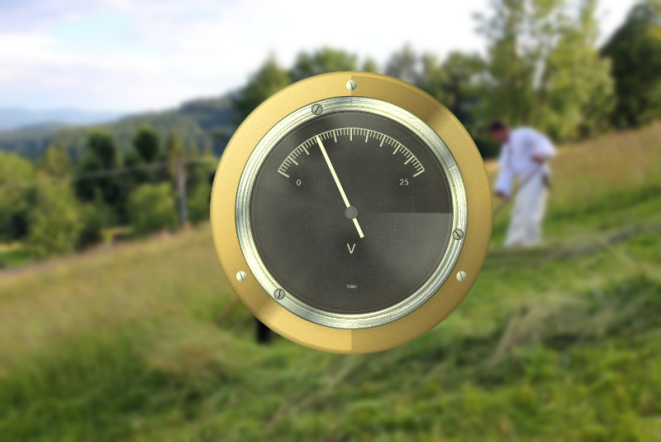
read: 7.5 V
